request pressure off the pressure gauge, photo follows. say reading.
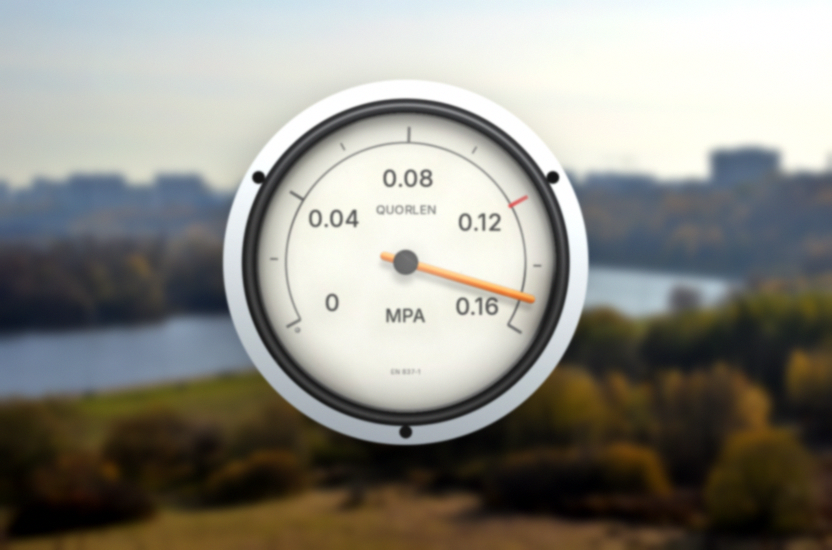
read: 0.15 MPa
